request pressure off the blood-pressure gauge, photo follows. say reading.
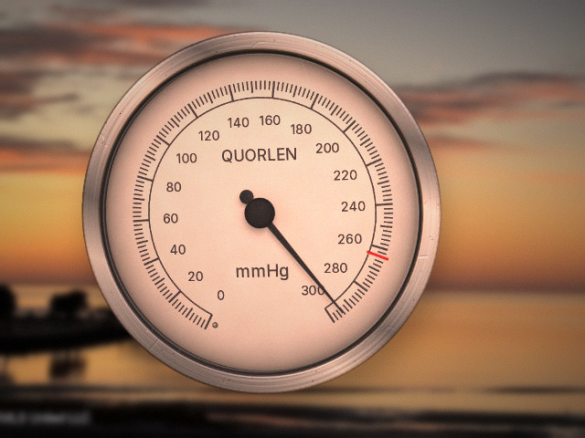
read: 294 mmHg
